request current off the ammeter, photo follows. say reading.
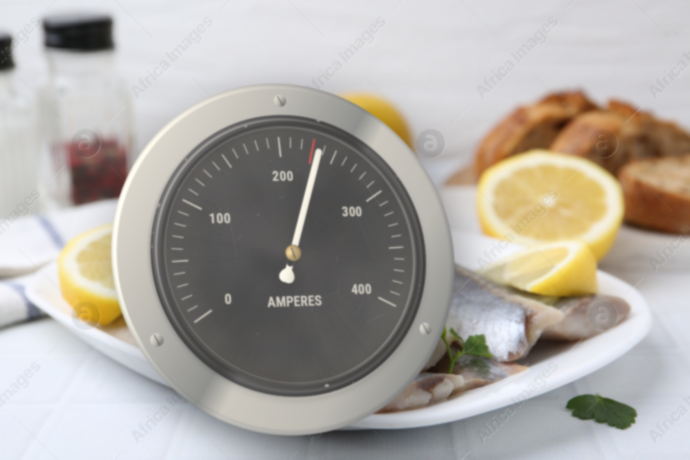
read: 235 A
